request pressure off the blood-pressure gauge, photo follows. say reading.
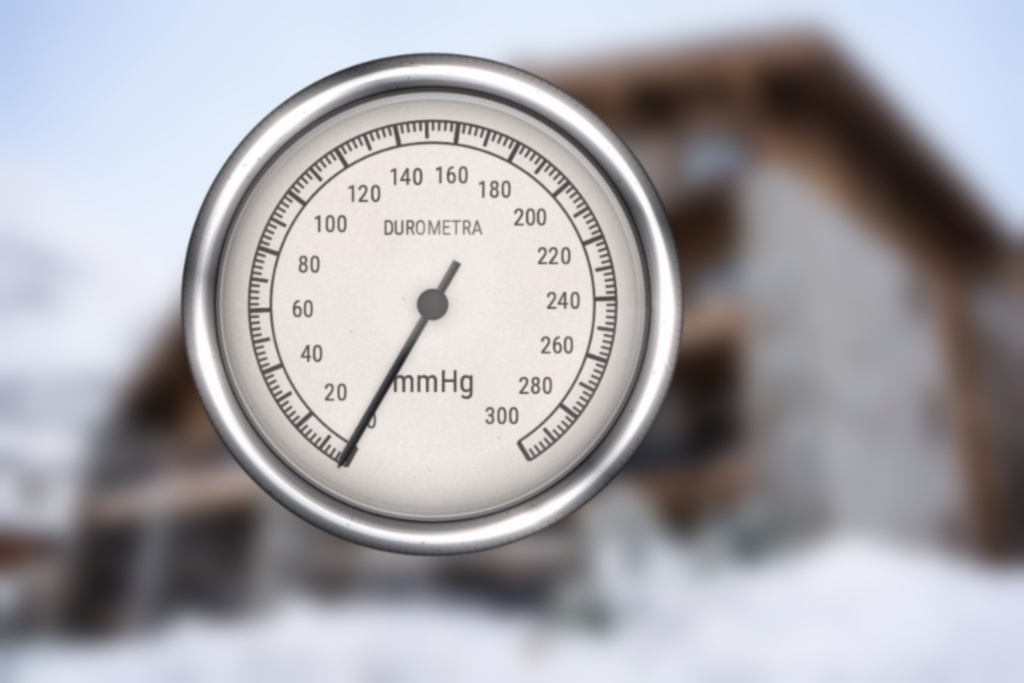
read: 2 mmHg
